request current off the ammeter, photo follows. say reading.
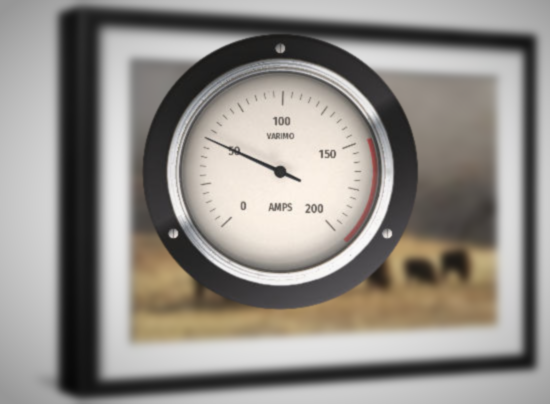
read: 50 A
